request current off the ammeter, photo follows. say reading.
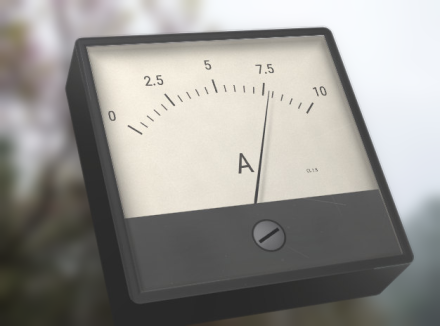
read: 7.75 A
